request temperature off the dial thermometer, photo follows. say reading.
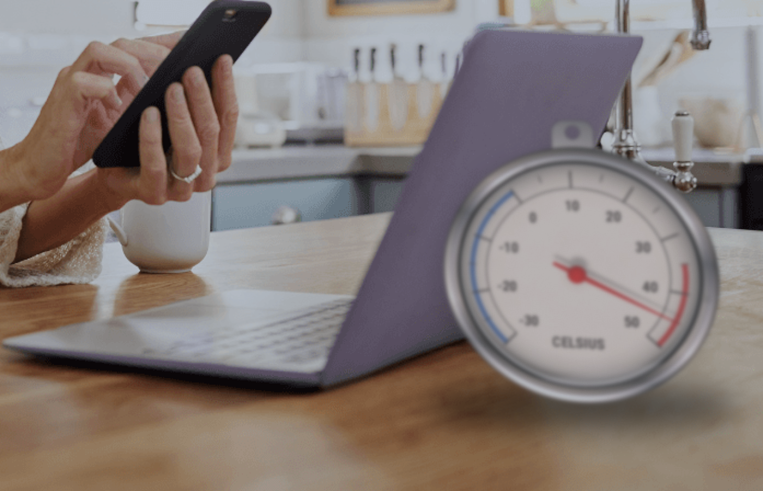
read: 45 °C
